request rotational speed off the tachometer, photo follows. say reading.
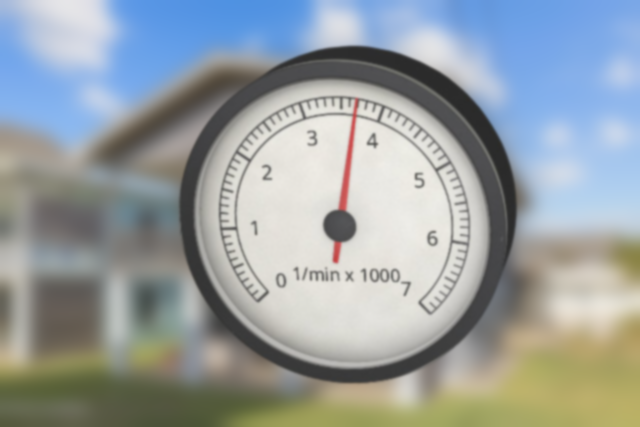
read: 3700 rpm
